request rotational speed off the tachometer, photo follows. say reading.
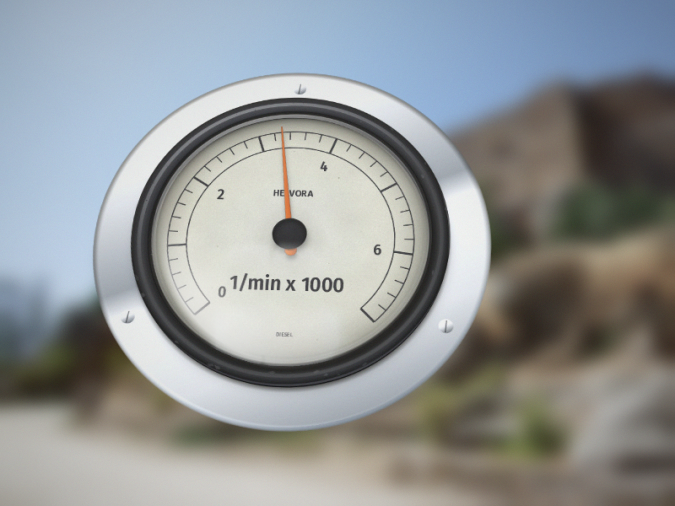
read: 3300 rpm
